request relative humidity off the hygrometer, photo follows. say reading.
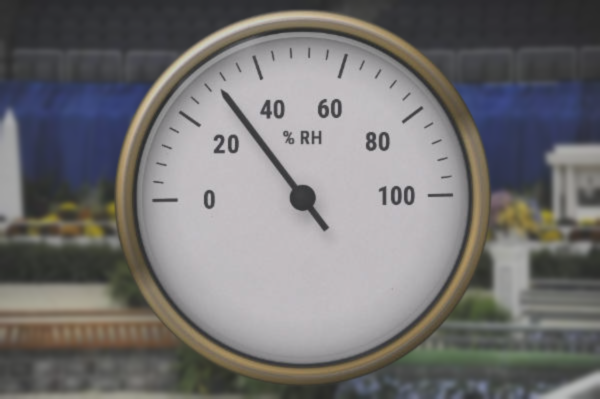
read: 30 %
